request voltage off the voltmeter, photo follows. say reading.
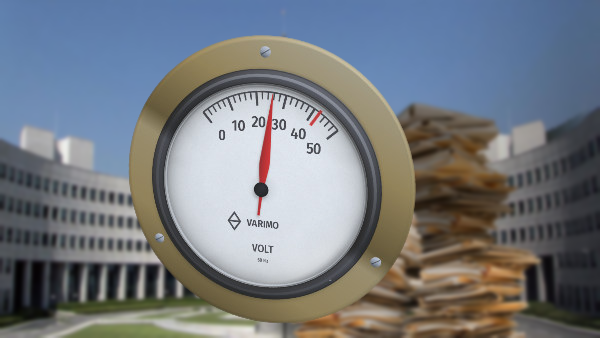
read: 26 V
